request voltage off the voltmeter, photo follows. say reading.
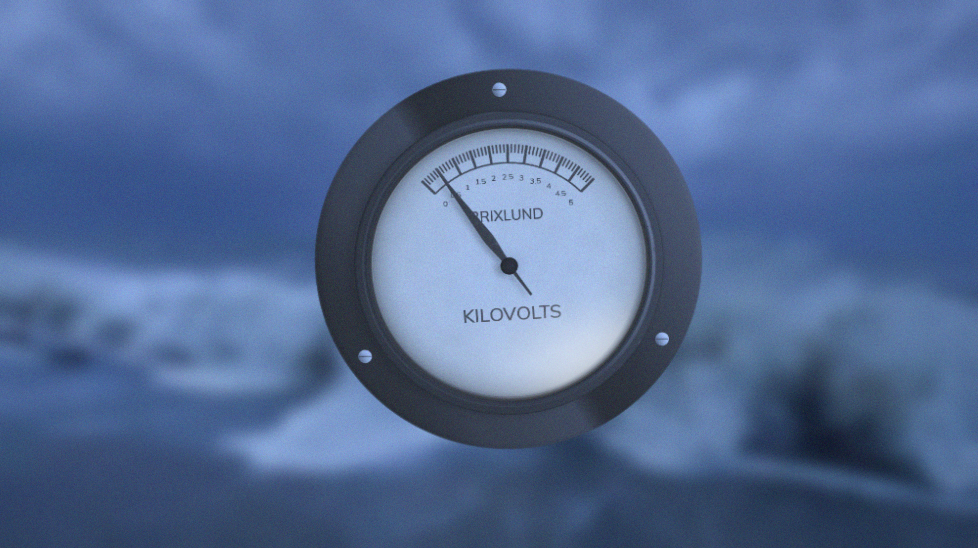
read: 0.5 kV
